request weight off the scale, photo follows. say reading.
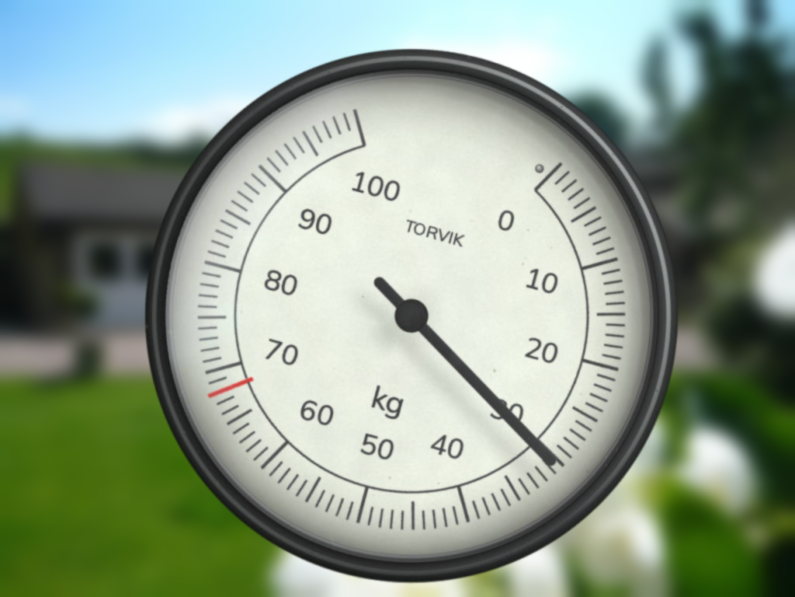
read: 30.5 kg
